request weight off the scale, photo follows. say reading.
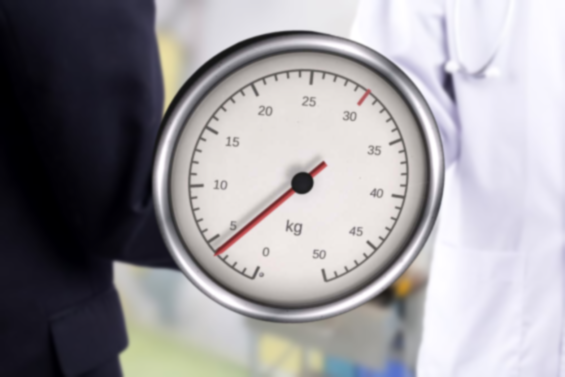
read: 4 kg
